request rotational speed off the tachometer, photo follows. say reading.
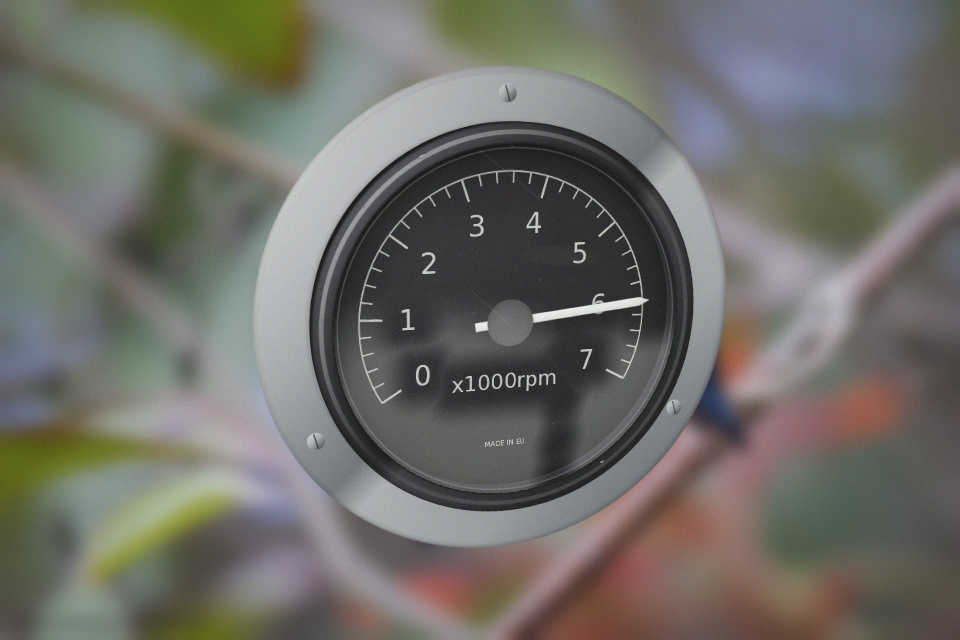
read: 6000 rpm
